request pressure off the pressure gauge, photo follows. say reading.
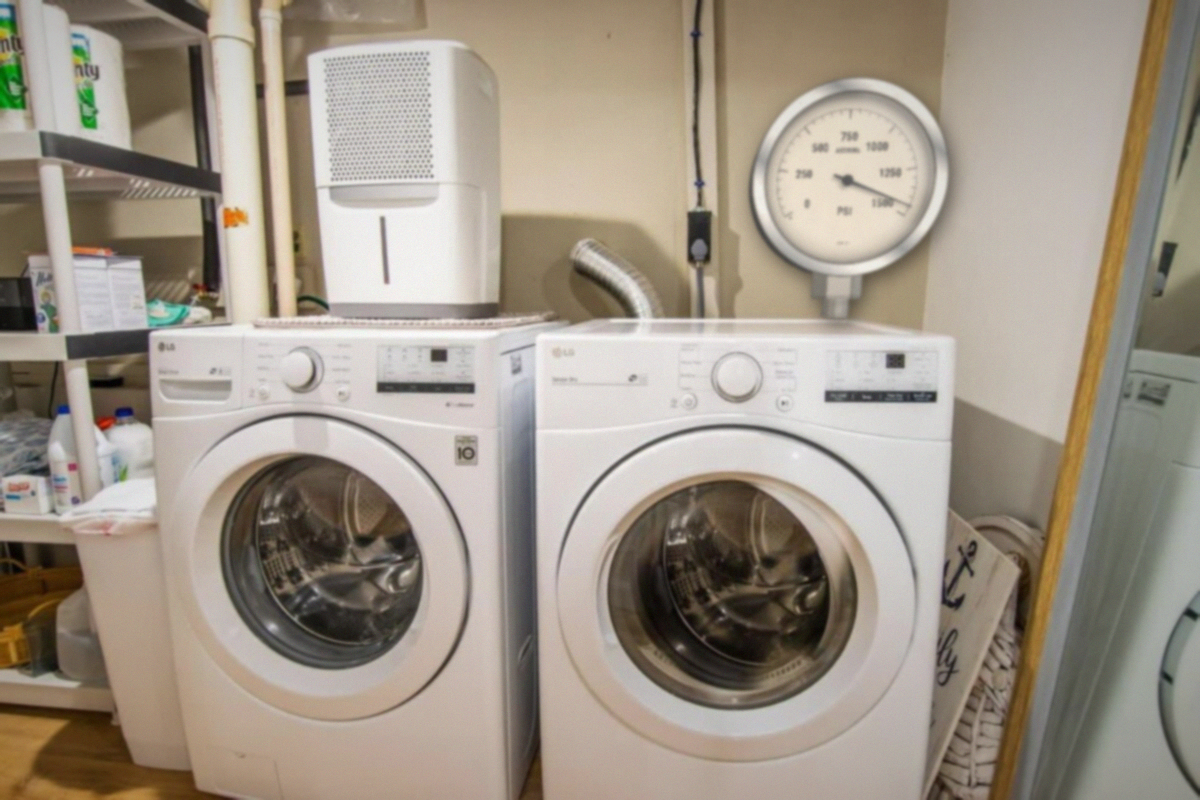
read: 1450 psi
